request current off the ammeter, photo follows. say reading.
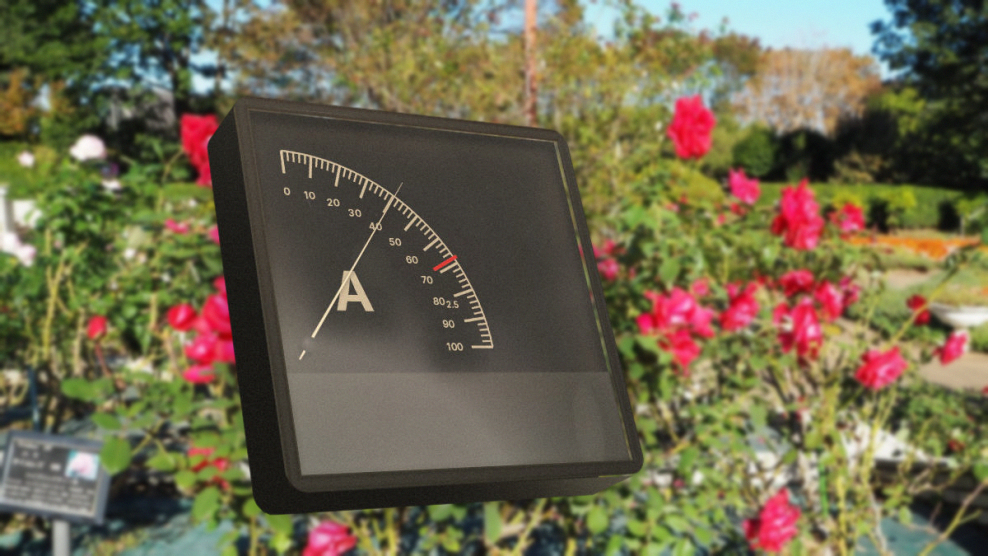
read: 40 A
